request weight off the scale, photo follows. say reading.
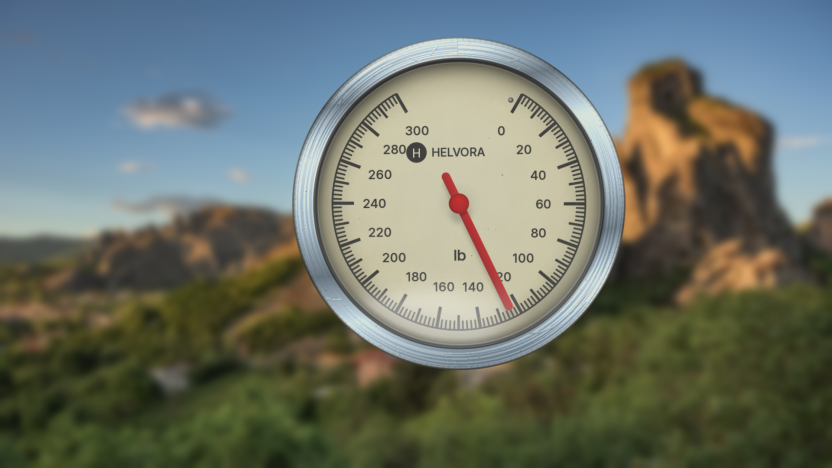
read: 124 lb
